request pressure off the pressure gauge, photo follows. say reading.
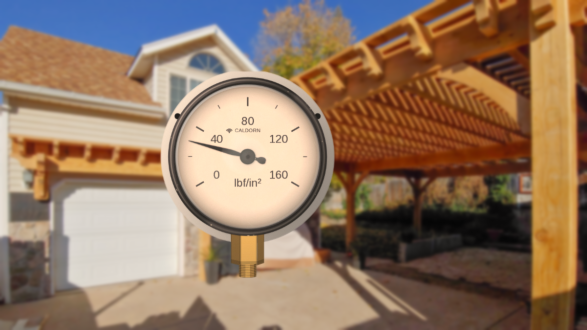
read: 30 psi
